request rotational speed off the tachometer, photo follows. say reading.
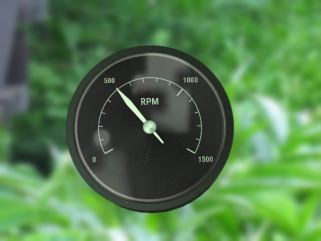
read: 500 rpm
